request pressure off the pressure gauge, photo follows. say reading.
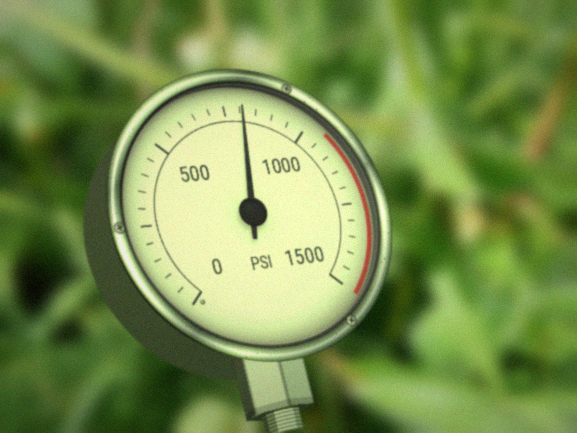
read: 800 psi
